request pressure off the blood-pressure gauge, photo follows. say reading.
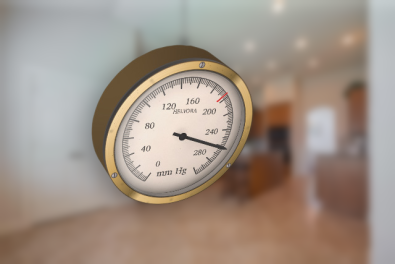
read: 260 mmHg
